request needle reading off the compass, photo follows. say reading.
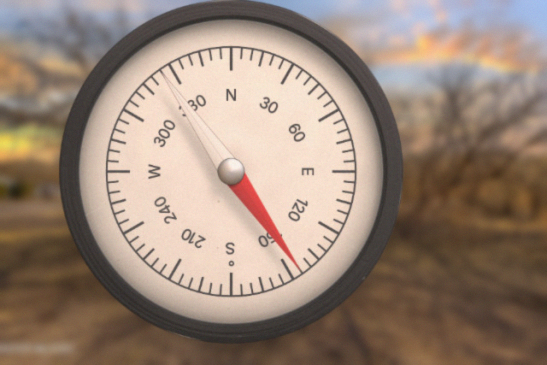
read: 145 °
